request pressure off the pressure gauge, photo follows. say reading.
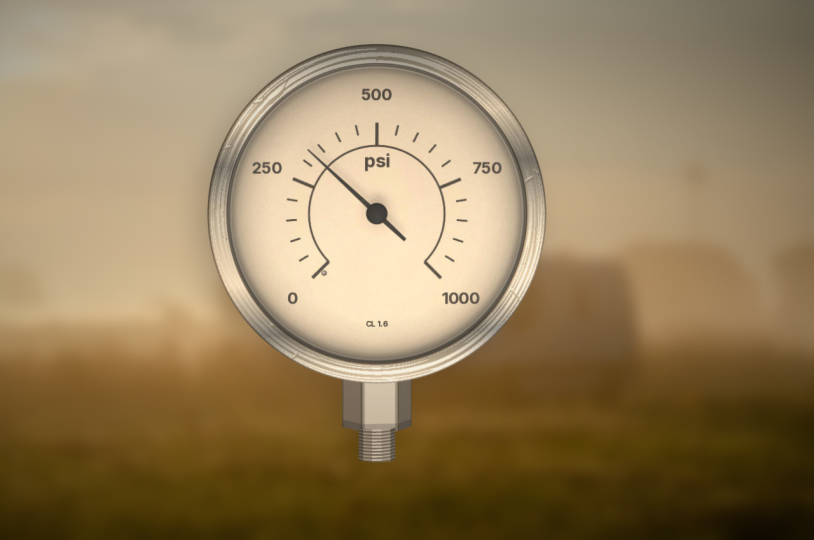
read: 325 psi
